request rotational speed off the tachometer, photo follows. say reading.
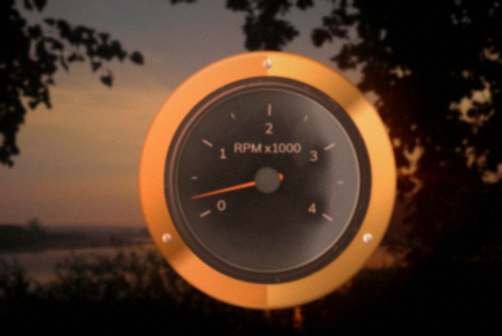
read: 250 rpm
